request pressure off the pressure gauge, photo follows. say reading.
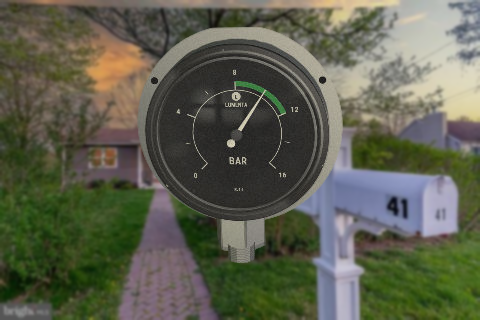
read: 10 bar
